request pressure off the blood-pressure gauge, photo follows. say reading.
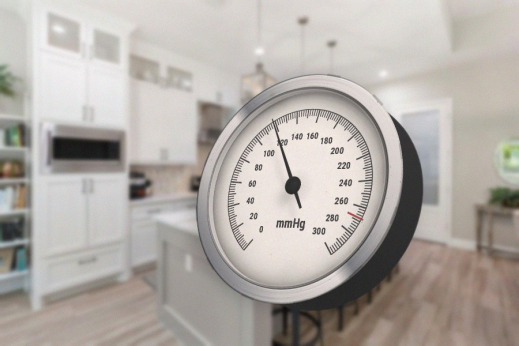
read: 120 mmHg
